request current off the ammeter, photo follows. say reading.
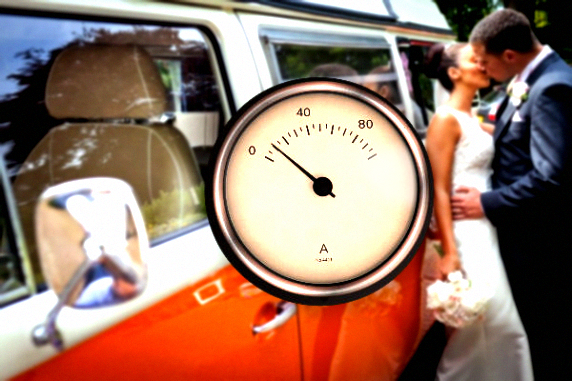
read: 10 A
